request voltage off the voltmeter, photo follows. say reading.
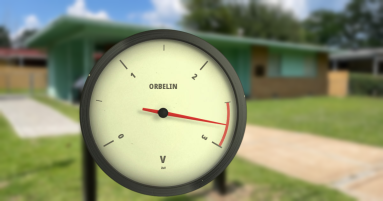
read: 2.75 V
